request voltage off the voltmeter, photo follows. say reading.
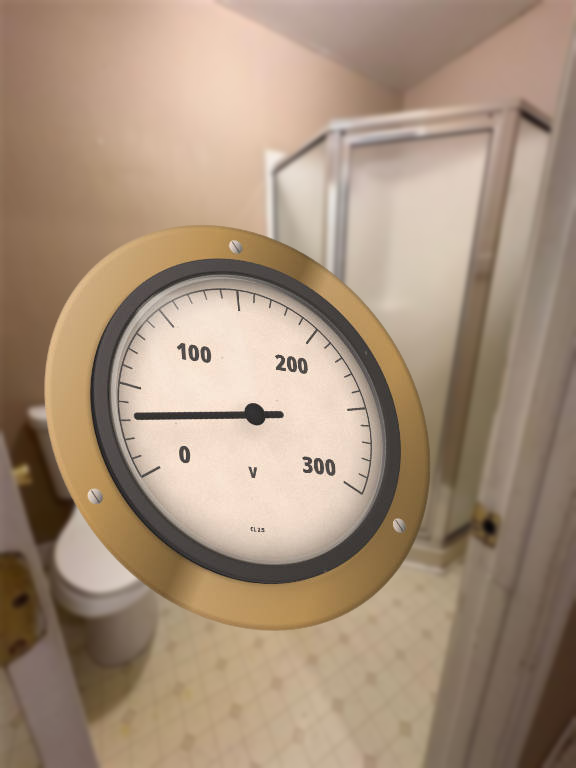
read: 30 V
